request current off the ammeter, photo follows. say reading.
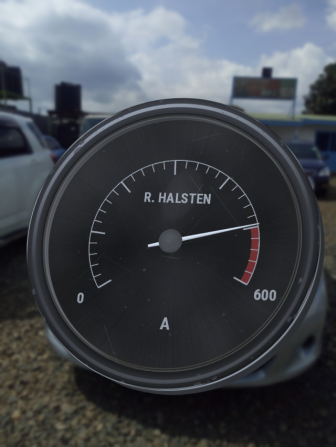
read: 500 A
